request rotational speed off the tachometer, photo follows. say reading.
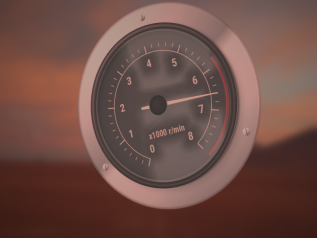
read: 6600 rpm
